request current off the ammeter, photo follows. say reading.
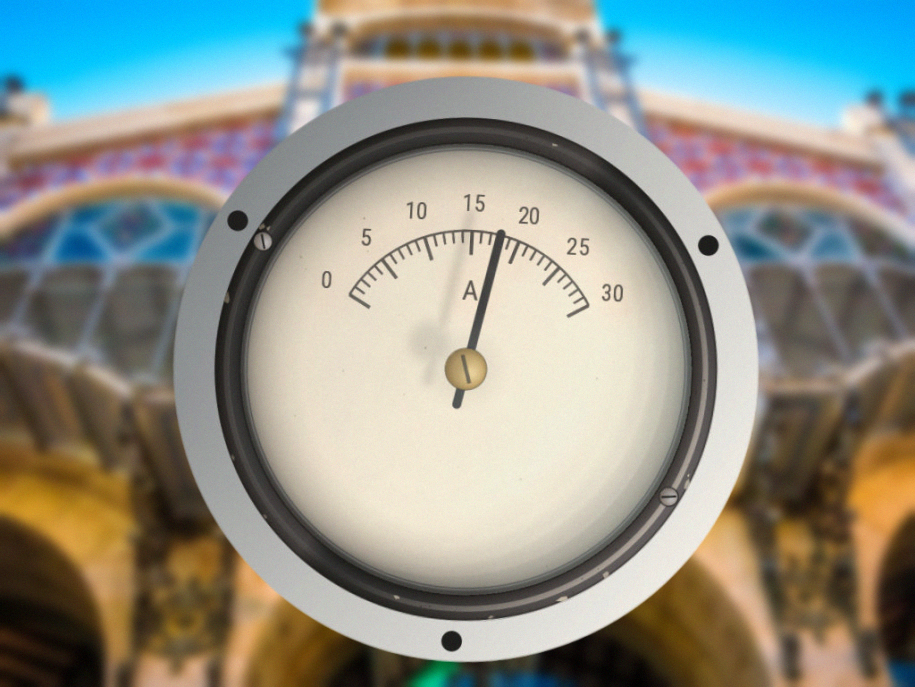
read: 18 A
